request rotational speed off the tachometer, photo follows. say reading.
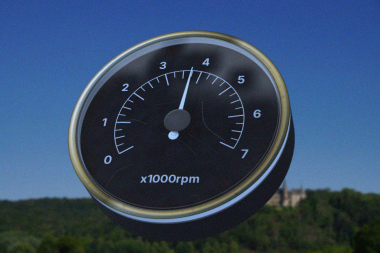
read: 3750 rpm
